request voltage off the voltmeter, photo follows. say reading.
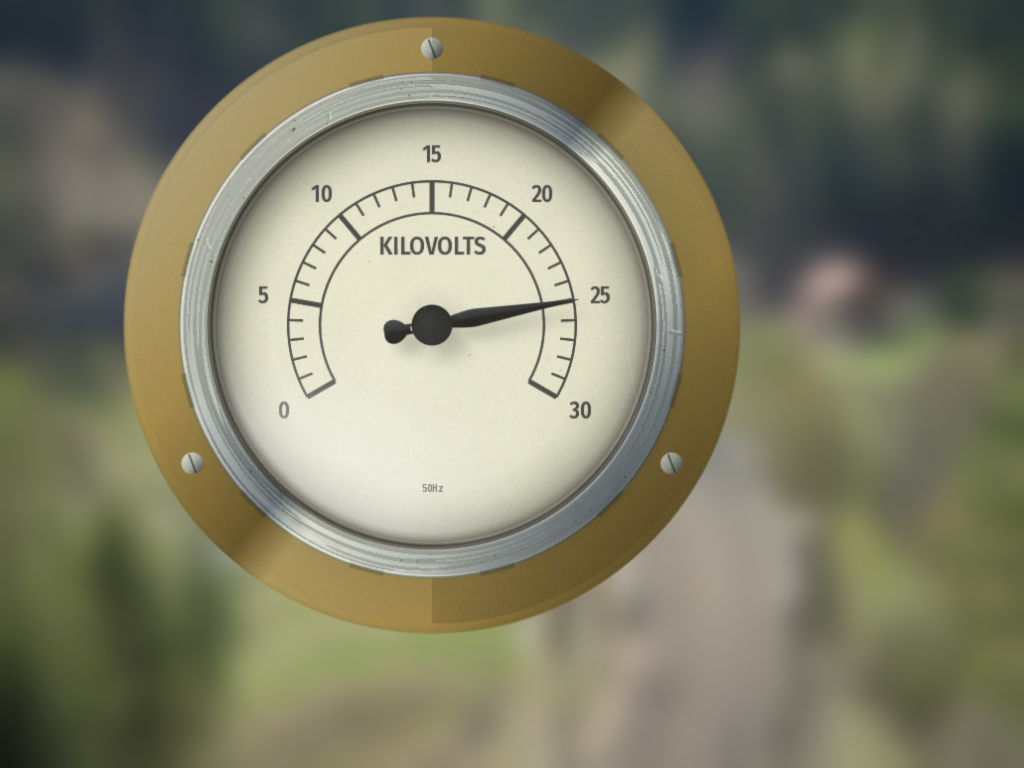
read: 25 kV
